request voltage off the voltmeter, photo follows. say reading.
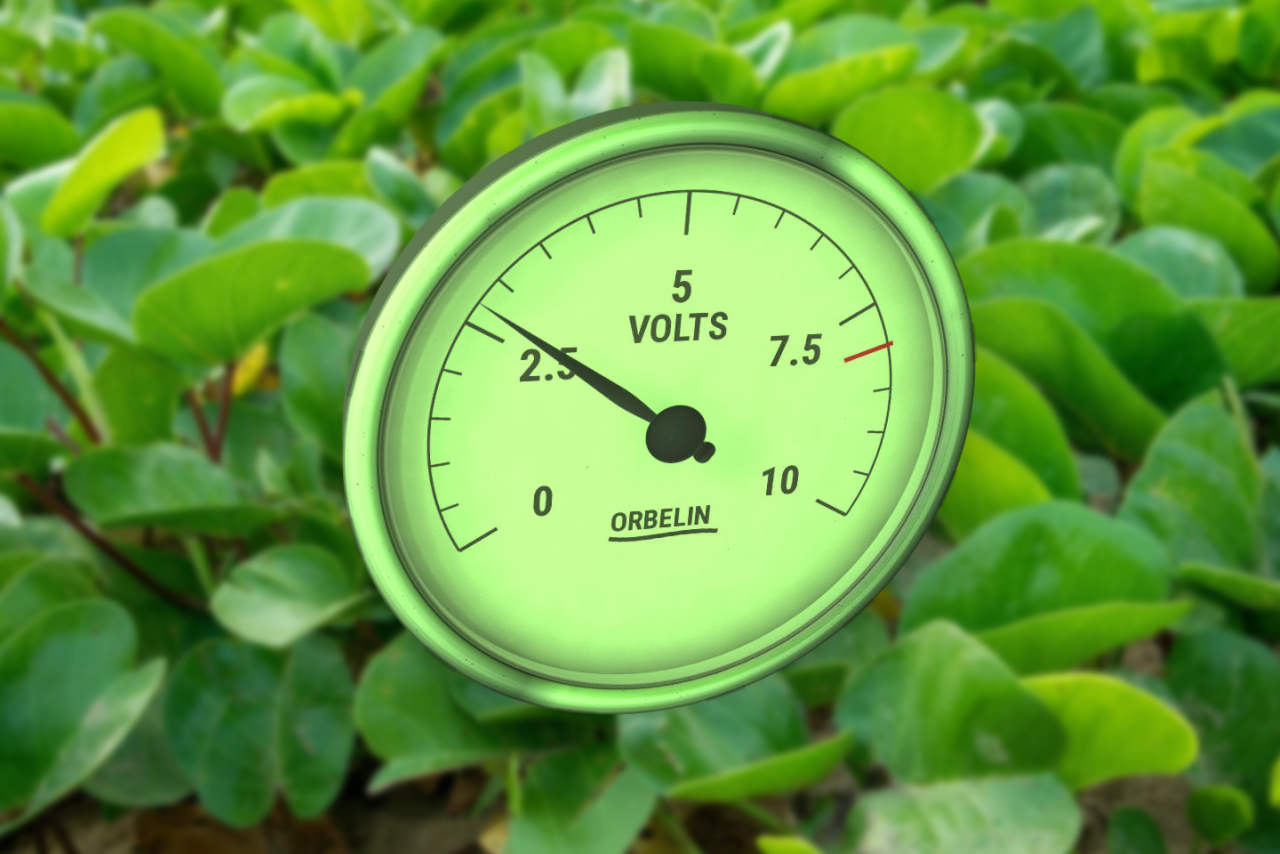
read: 2.75 V
